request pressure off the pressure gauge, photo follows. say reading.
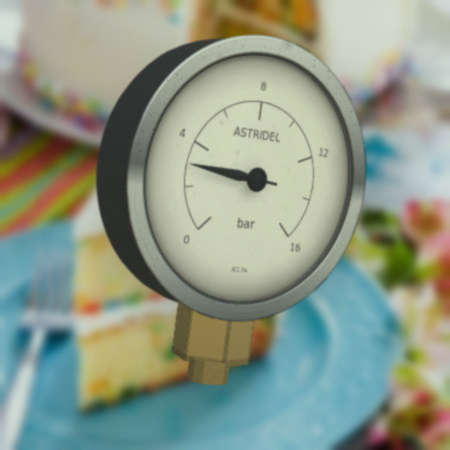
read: 3 bar
